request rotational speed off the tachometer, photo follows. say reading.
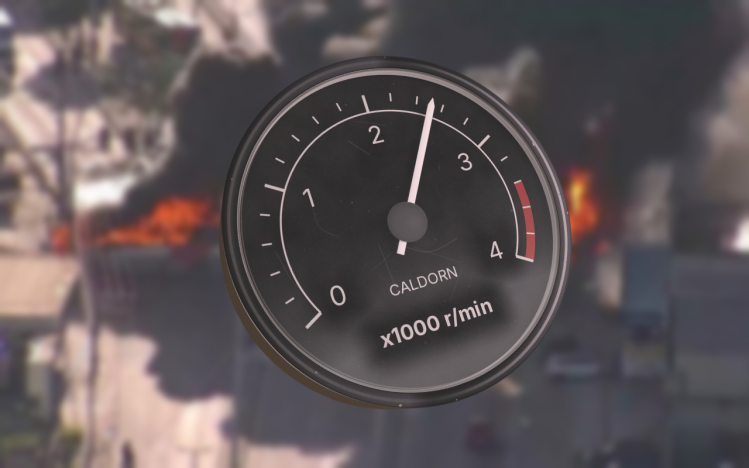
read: 2500 rpm
